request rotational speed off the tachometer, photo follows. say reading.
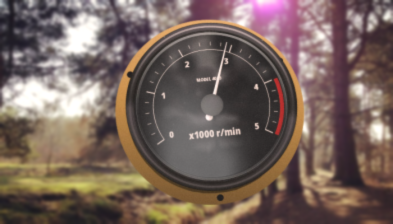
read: 2900 rpm
